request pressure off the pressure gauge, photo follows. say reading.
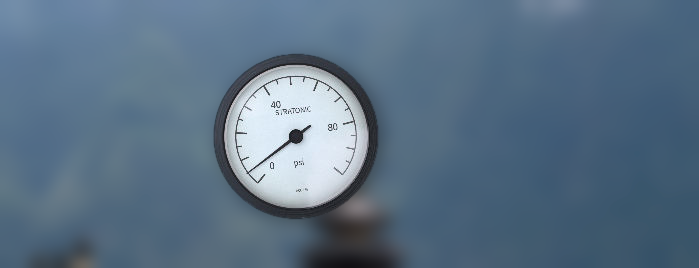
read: 5 psi
